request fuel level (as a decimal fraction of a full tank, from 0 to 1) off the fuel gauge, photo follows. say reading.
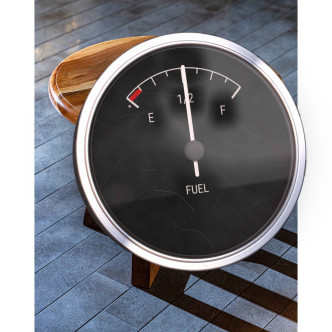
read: 0.5
